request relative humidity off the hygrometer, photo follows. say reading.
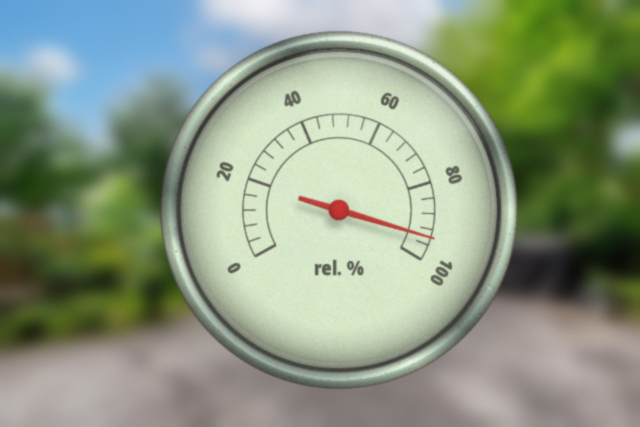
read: 94 %
